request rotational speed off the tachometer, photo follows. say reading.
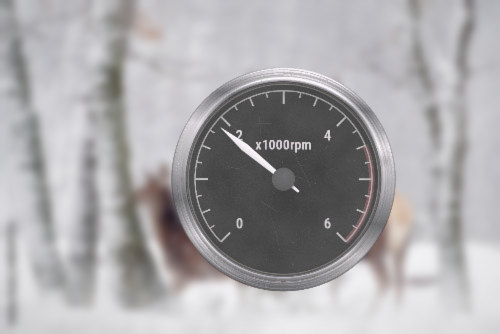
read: 1875 rpm
